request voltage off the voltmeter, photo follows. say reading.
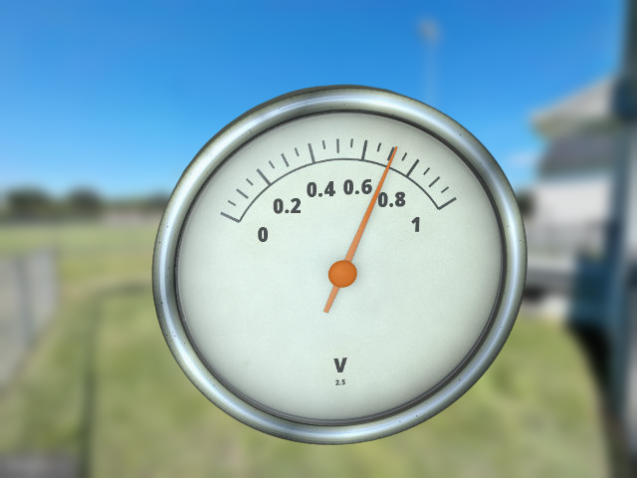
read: 0.7 V
